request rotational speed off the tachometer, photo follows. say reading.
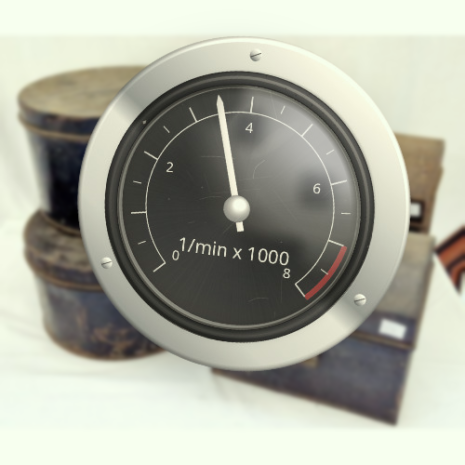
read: 3500 rpm
